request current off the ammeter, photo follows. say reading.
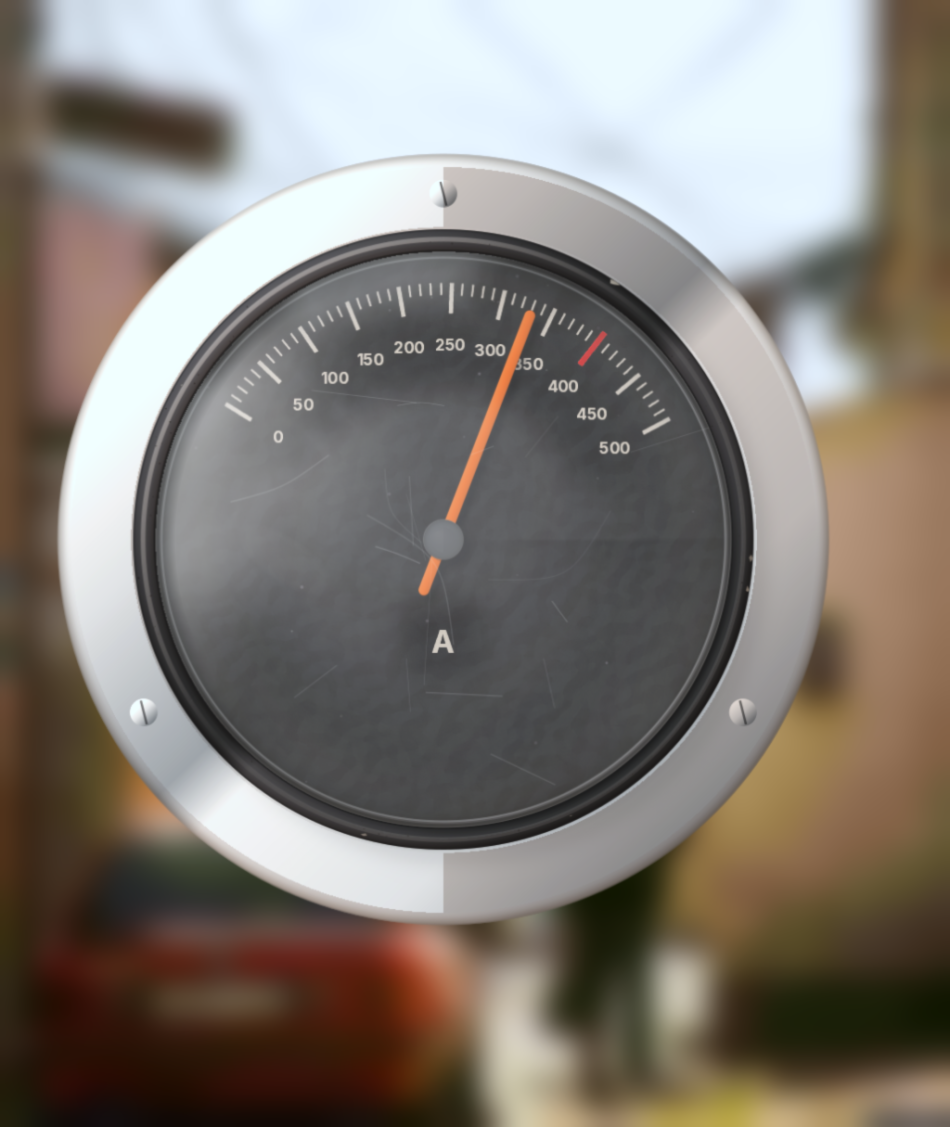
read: 330 A
